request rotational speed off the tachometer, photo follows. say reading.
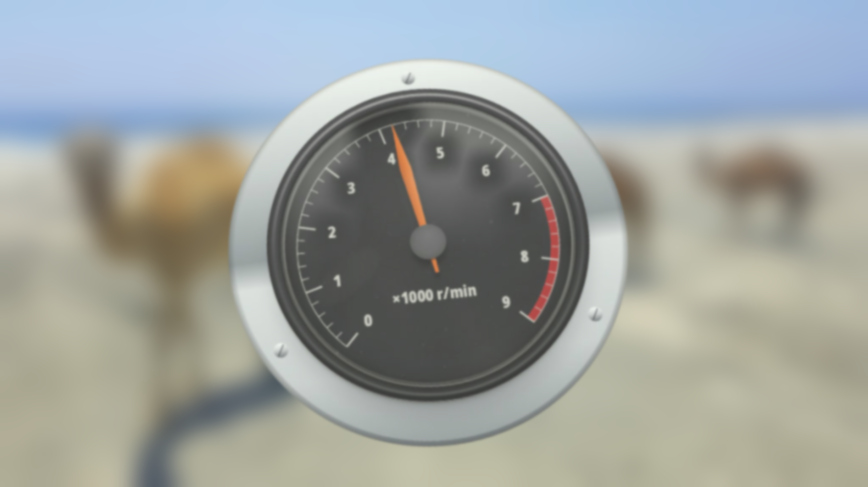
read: 4200 rpm
